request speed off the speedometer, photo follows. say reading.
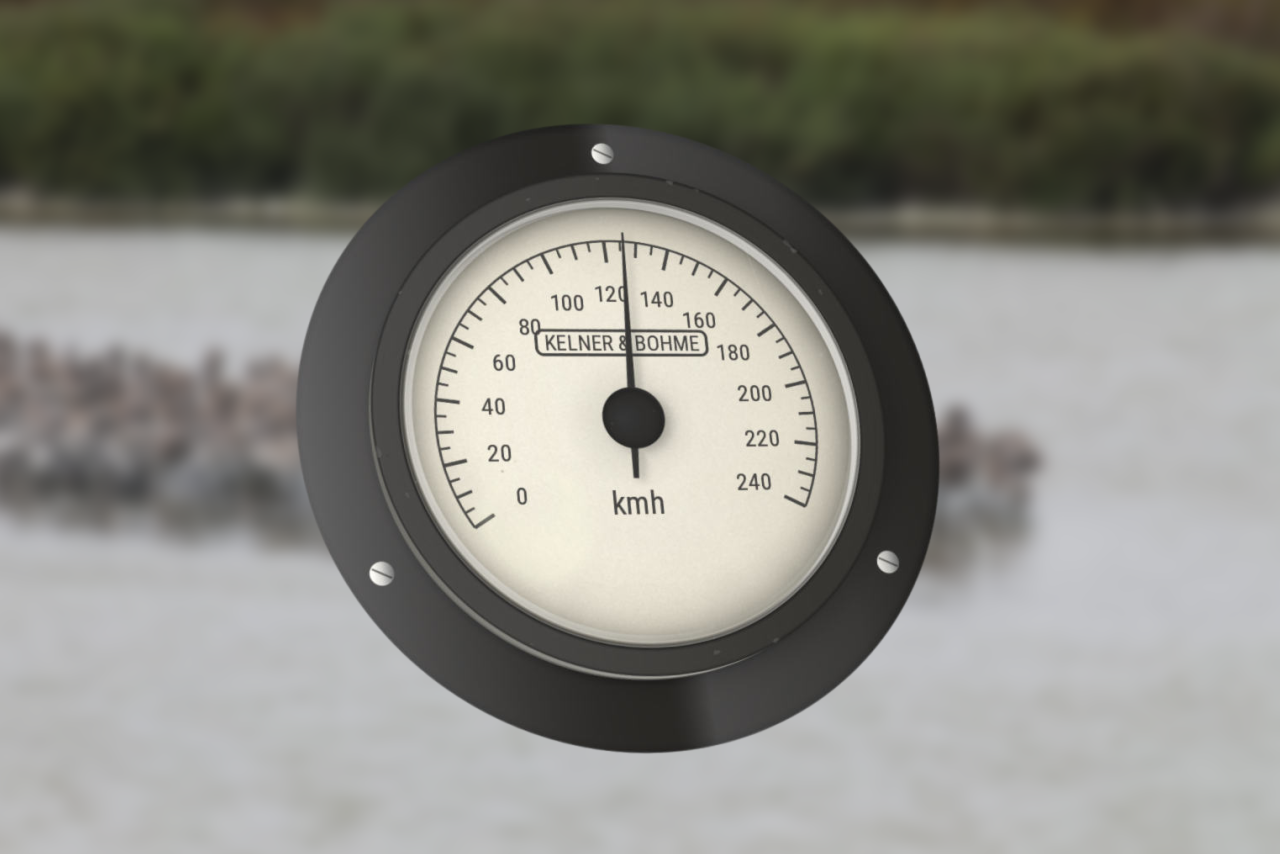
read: 125 km/h
